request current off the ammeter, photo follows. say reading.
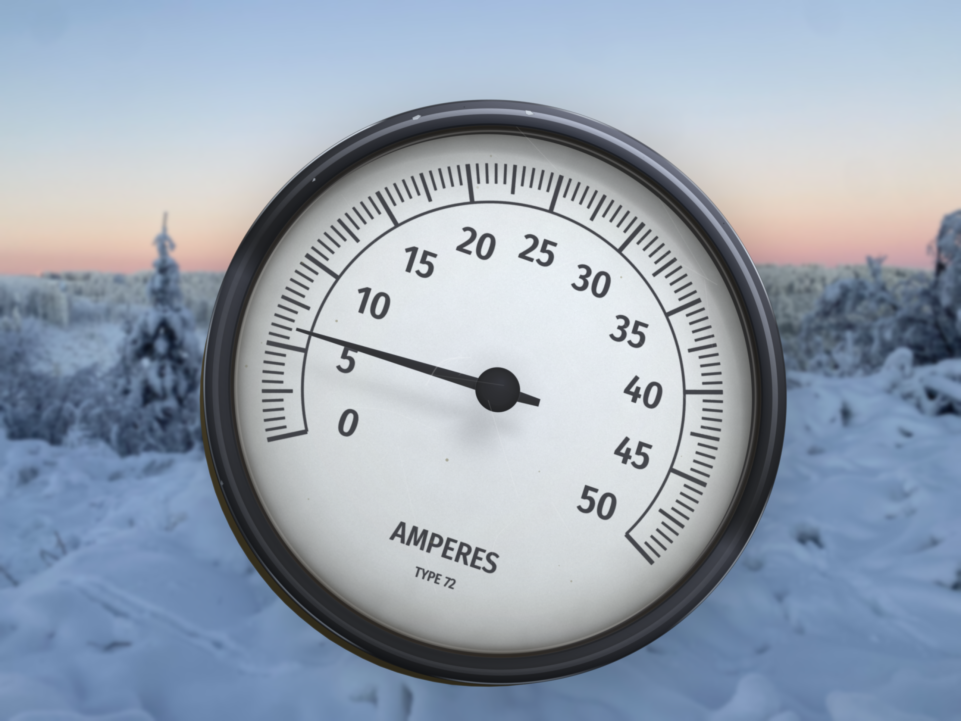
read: 6 A
